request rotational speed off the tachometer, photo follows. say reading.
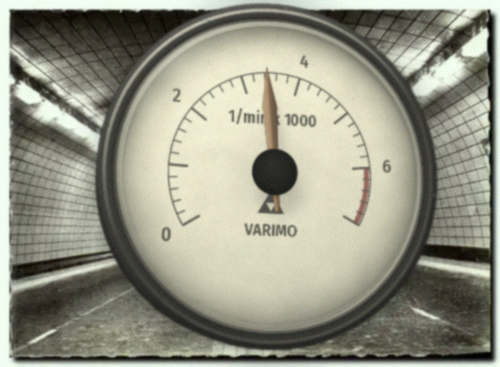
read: 3400 rpm
